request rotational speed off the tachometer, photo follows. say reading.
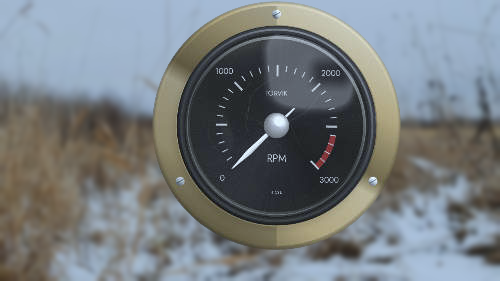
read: 0 rpm
